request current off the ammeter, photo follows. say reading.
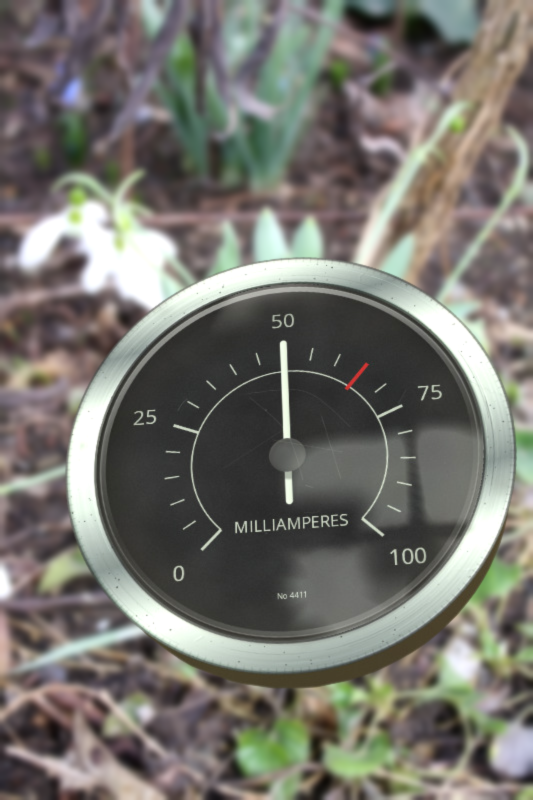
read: 50 mA
